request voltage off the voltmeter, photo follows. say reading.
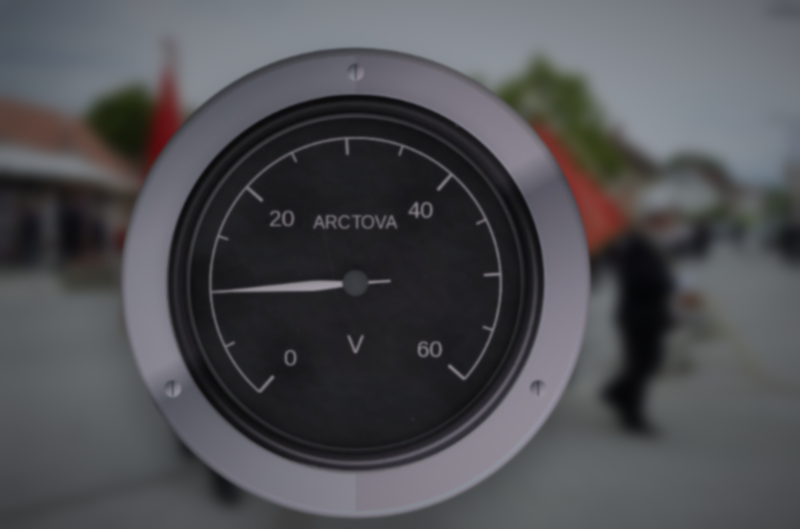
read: 10 V
